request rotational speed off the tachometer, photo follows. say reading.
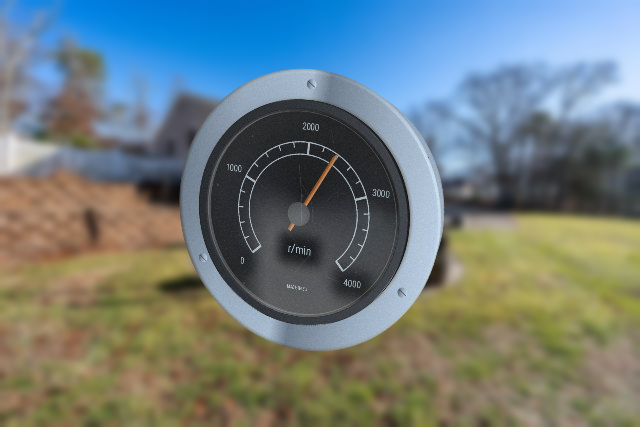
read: 2400 rpm
